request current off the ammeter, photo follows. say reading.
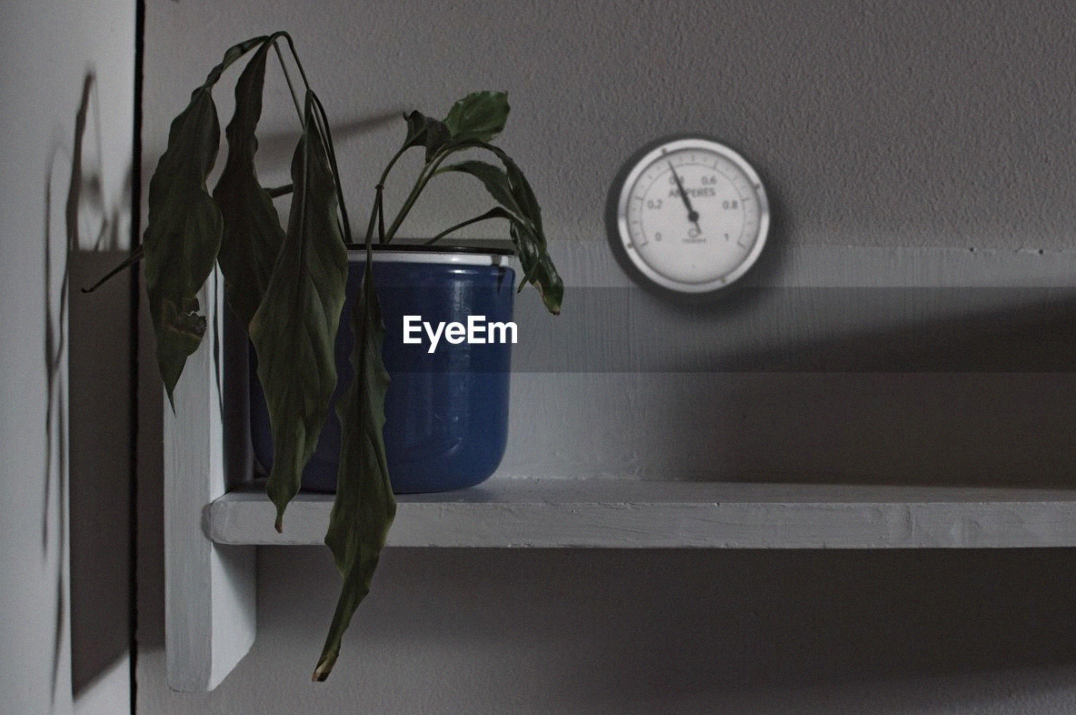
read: 0.4 A
